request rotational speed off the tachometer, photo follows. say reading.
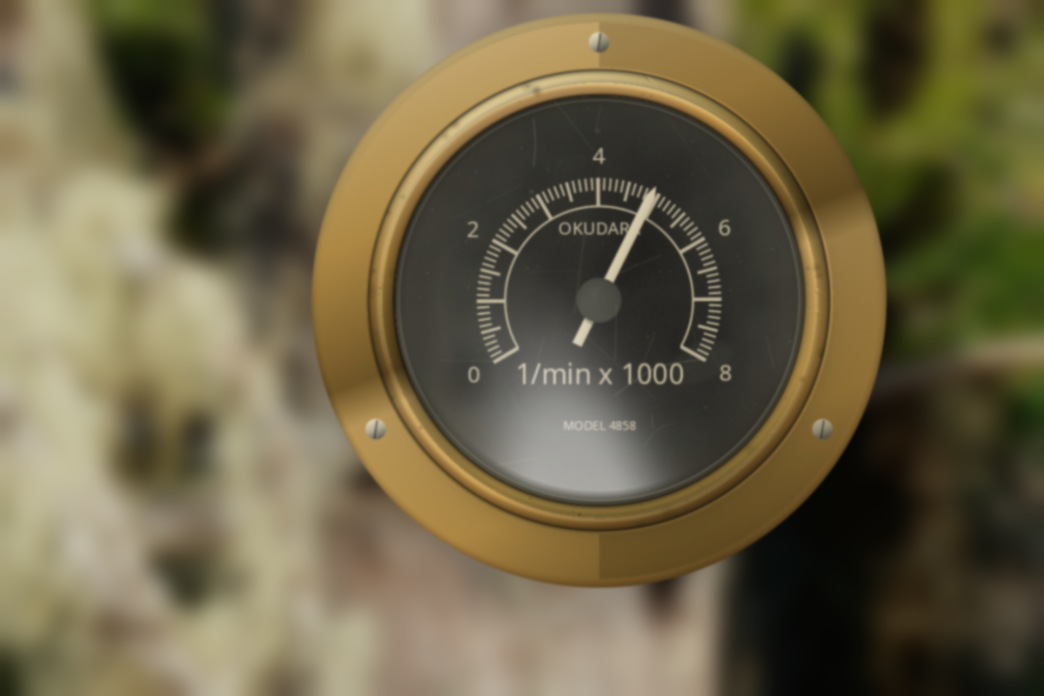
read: 4900 rpm
